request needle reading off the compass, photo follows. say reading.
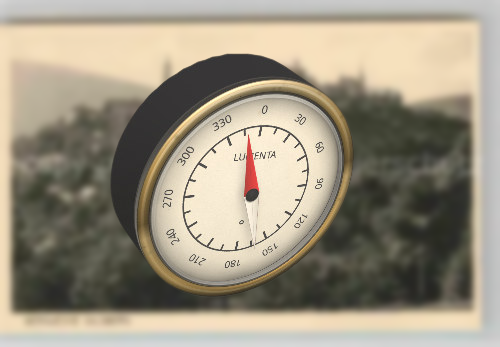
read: 345 °
